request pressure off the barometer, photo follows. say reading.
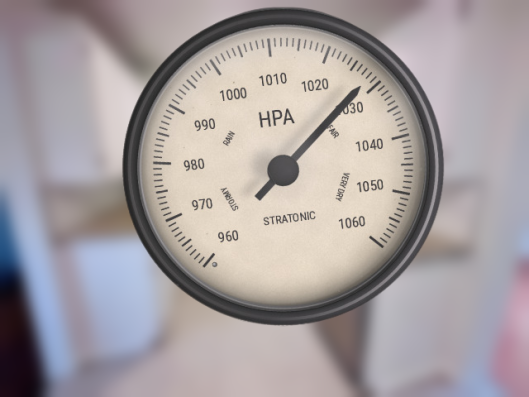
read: 1028 hPa
